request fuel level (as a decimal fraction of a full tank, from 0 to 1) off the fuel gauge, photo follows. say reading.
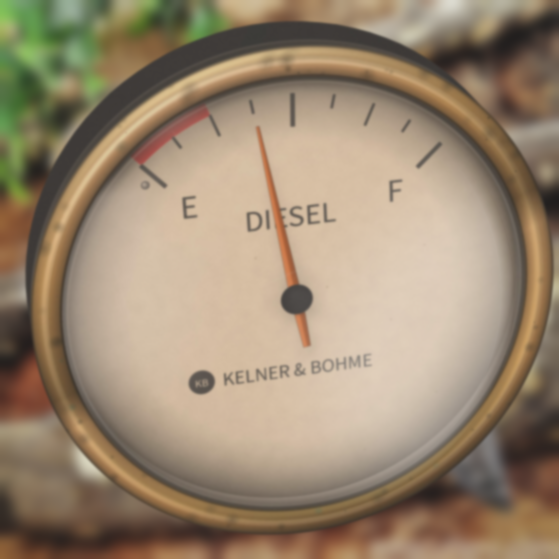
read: 0.375
